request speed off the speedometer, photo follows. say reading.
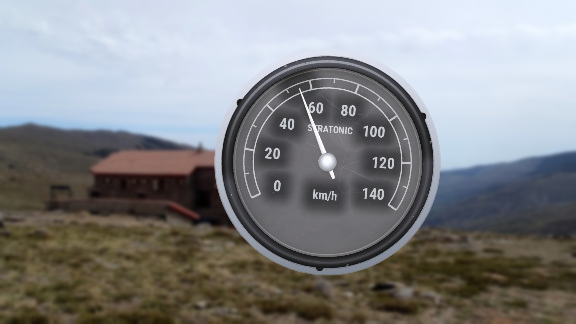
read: 55 km/h
